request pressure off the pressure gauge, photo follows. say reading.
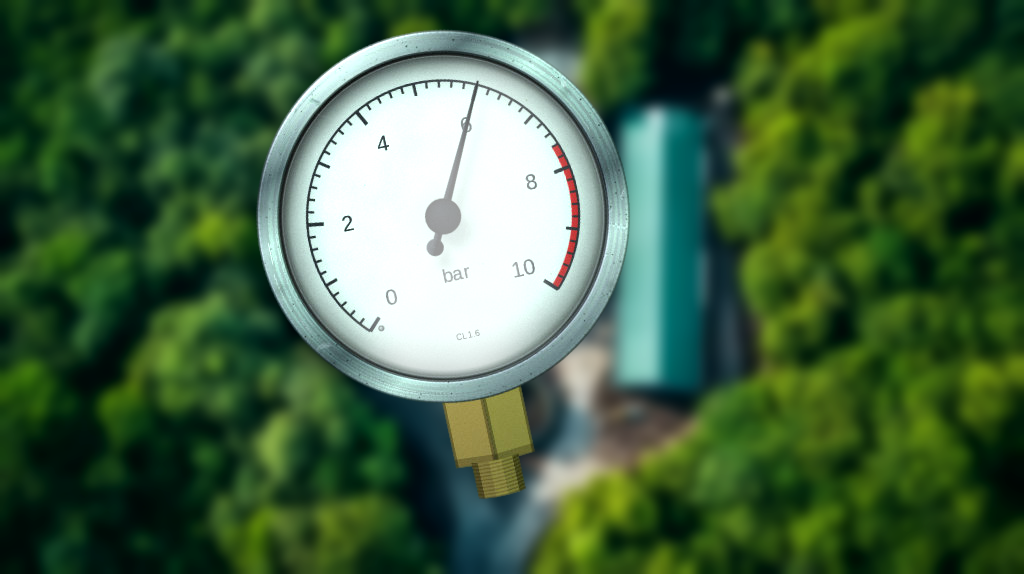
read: 6 bar
